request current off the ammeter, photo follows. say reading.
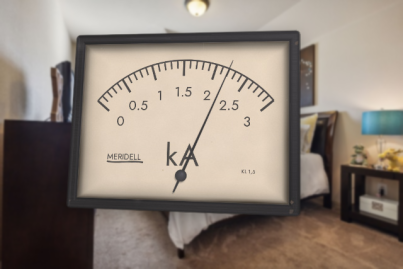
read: 2.2 kA
